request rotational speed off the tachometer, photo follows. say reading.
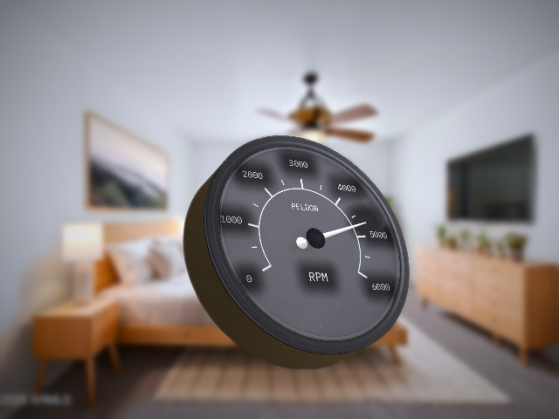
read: 4750 rpm
